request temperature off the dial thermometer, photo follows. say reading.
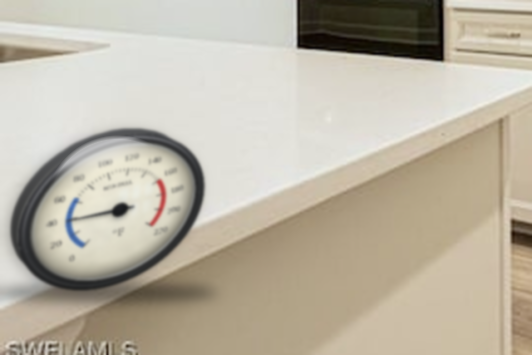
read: 40 °F
